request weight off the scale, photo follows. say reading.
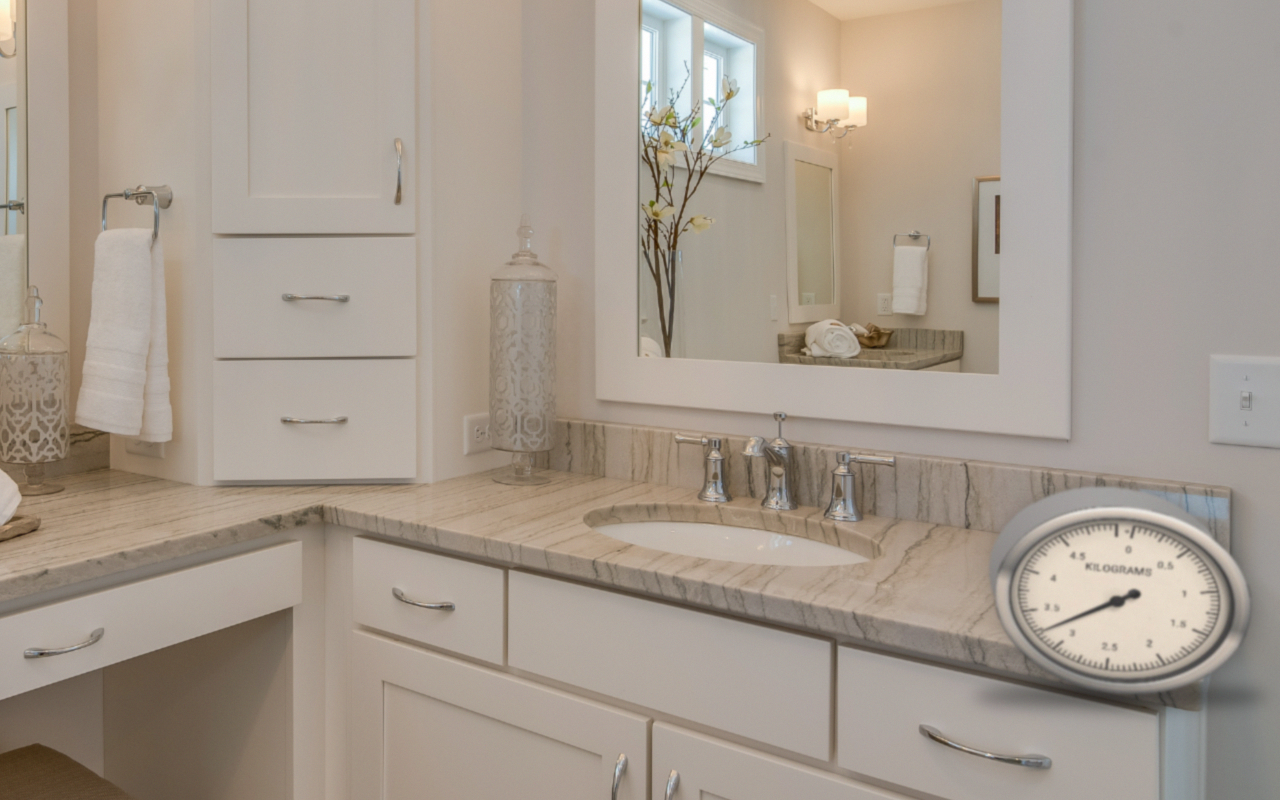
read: 3.25 kg
